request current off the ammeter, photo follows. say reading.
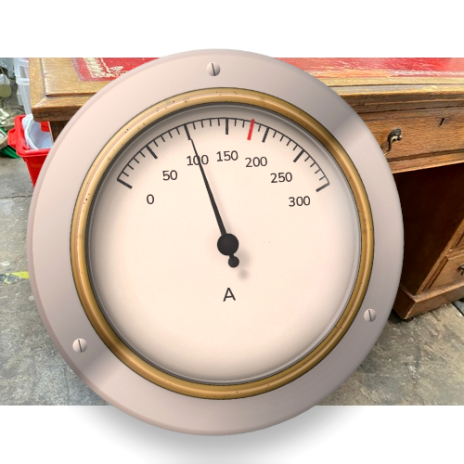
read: 100 A
